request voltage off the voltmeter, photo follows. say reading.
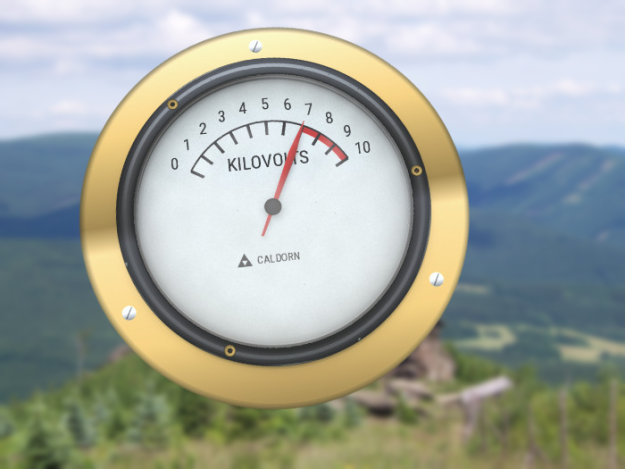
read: 7 kV
